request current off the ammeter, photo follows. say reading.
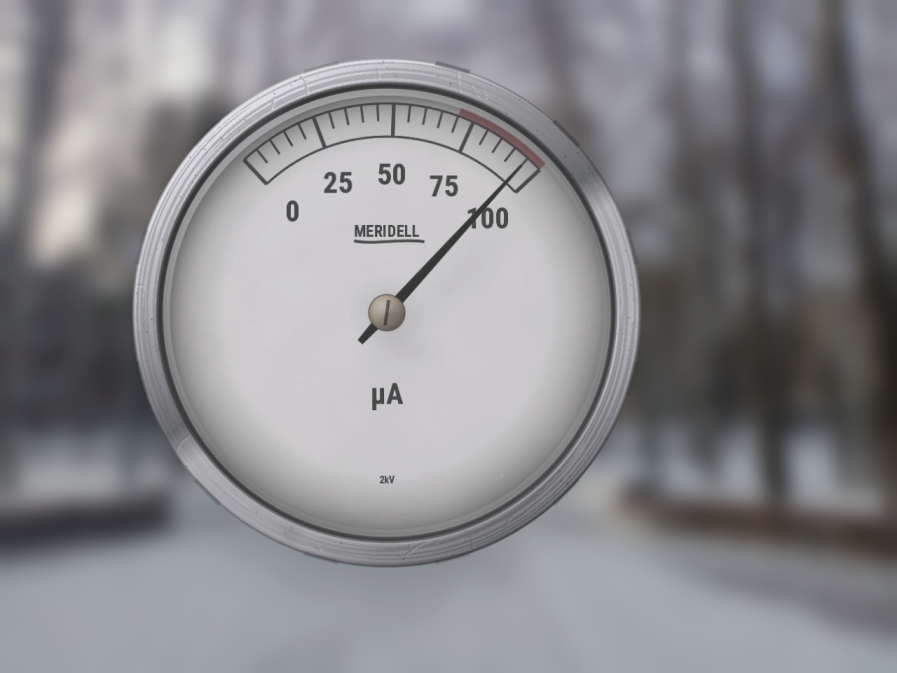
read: 95 µA
